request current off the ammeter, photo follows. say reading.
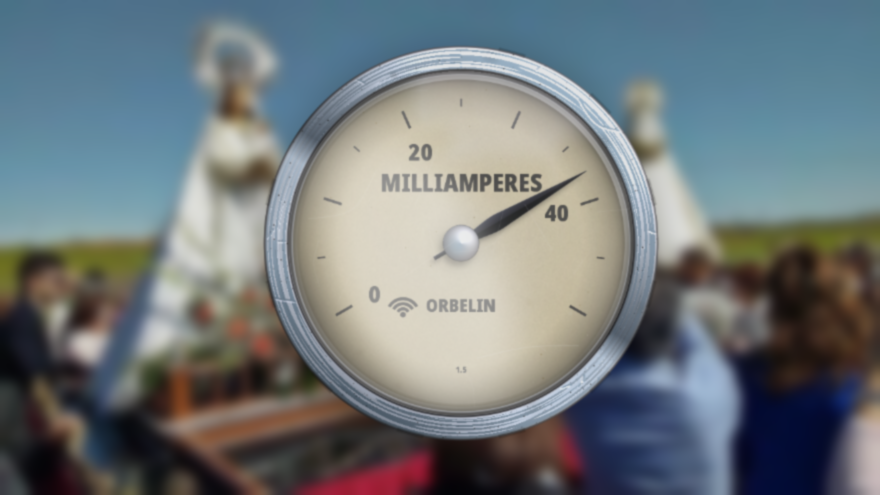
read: 37.5 mA
